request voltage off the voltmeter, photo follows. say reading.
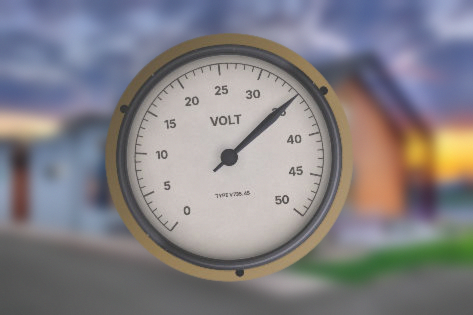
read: 35 V
